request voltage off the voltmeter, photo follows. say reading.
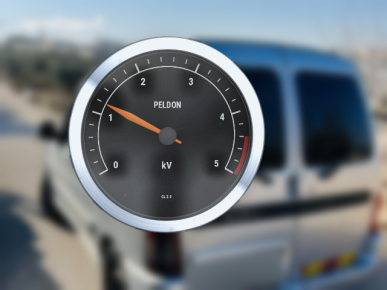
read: 1.2 kV
